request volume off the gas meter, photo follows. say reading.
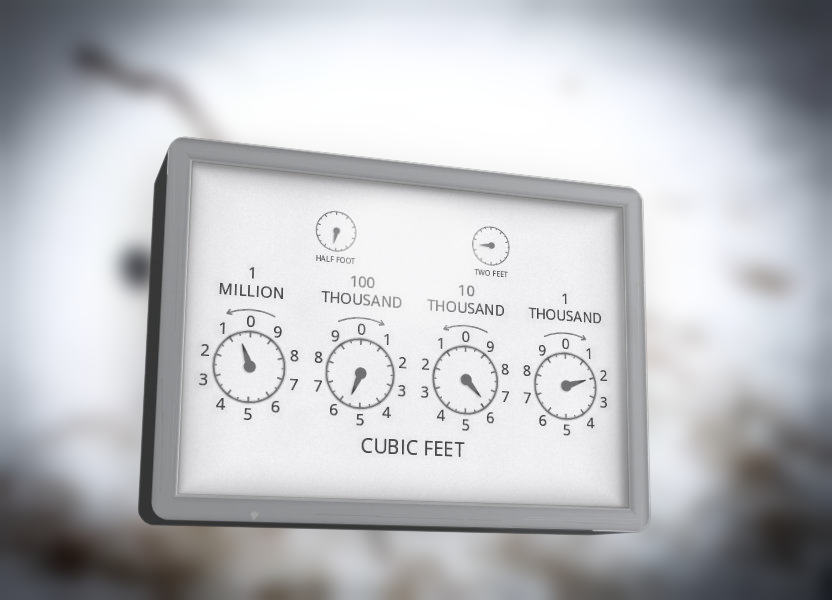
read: 56200 ft³
